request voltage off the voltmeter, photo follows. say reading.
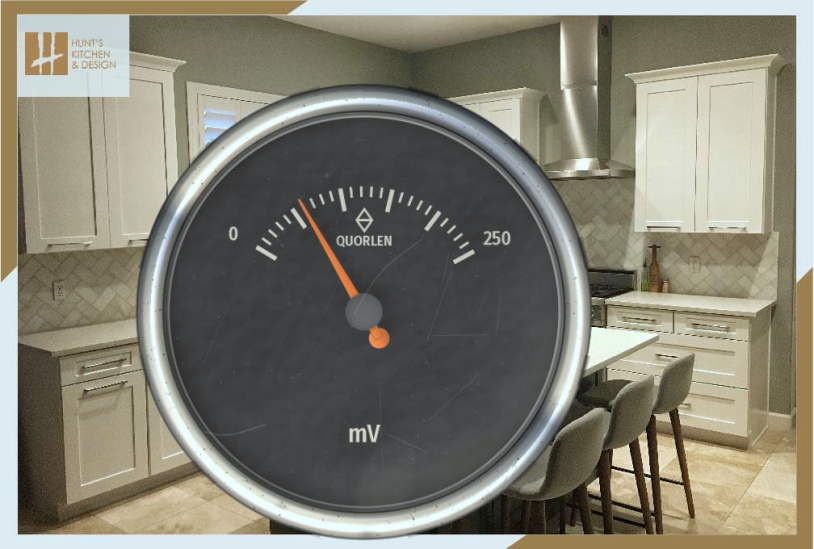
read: 60 mV
